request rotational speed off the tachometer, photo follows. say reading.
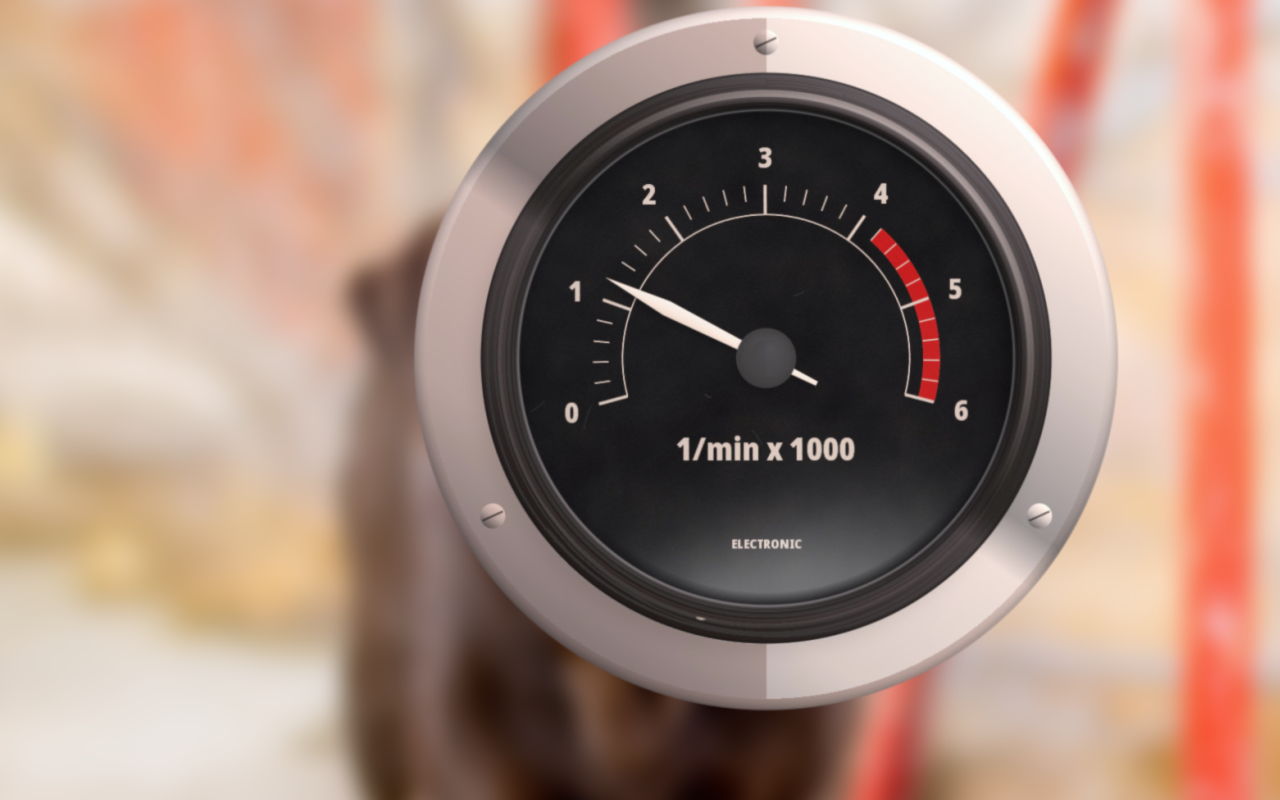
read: 1200 rpm
